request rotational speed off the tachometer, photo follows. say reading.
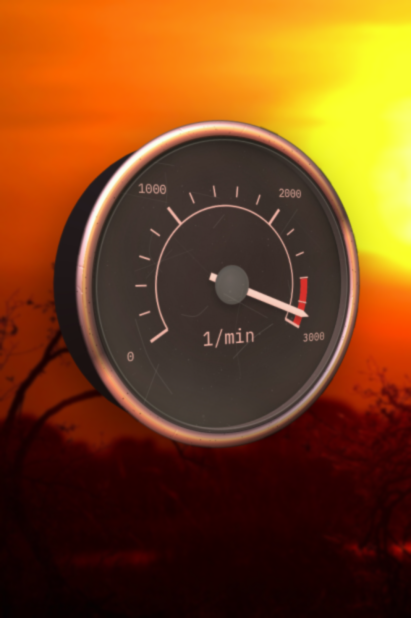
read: 2900 rpm
